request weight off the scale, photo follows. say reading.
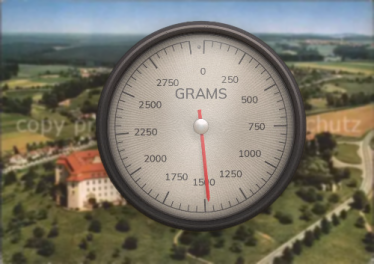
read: 1475 g
